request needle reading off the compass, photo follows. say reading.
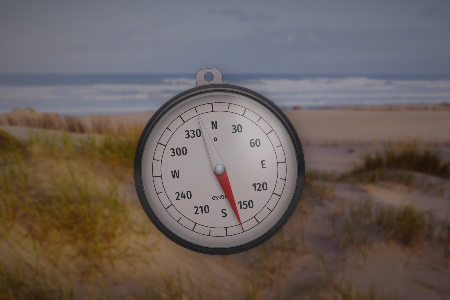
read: 165 °
